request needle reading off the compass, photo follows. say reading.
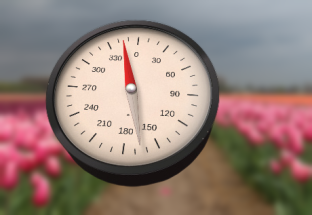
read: 345 °
